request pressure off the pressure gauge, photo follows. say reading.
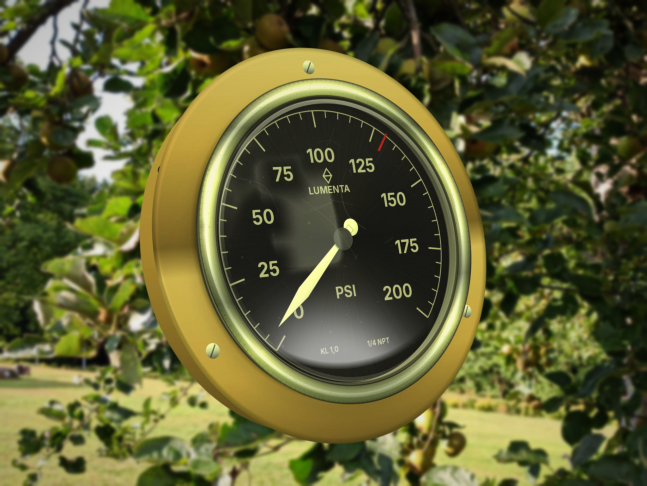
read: 5 psi
